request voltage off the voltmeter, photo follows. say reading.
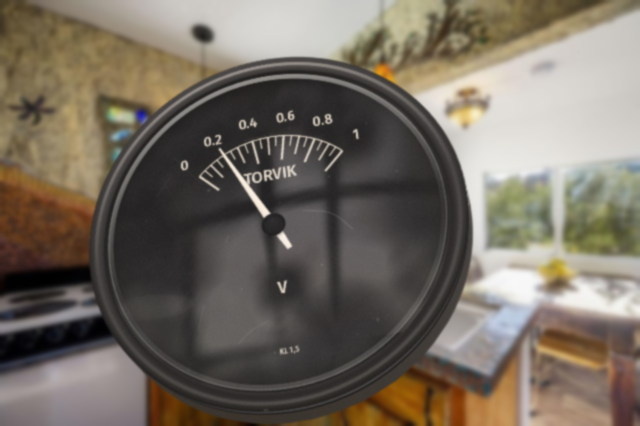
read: 0.2 V
